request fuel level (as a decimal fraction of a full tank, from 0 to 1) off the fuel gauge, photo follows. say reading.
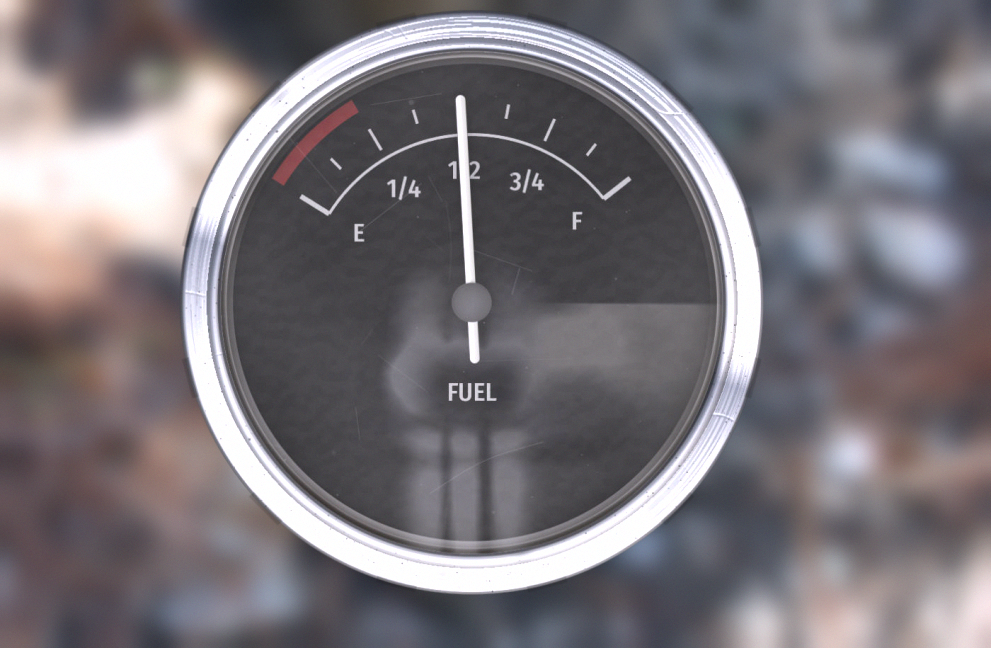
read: 0.5
